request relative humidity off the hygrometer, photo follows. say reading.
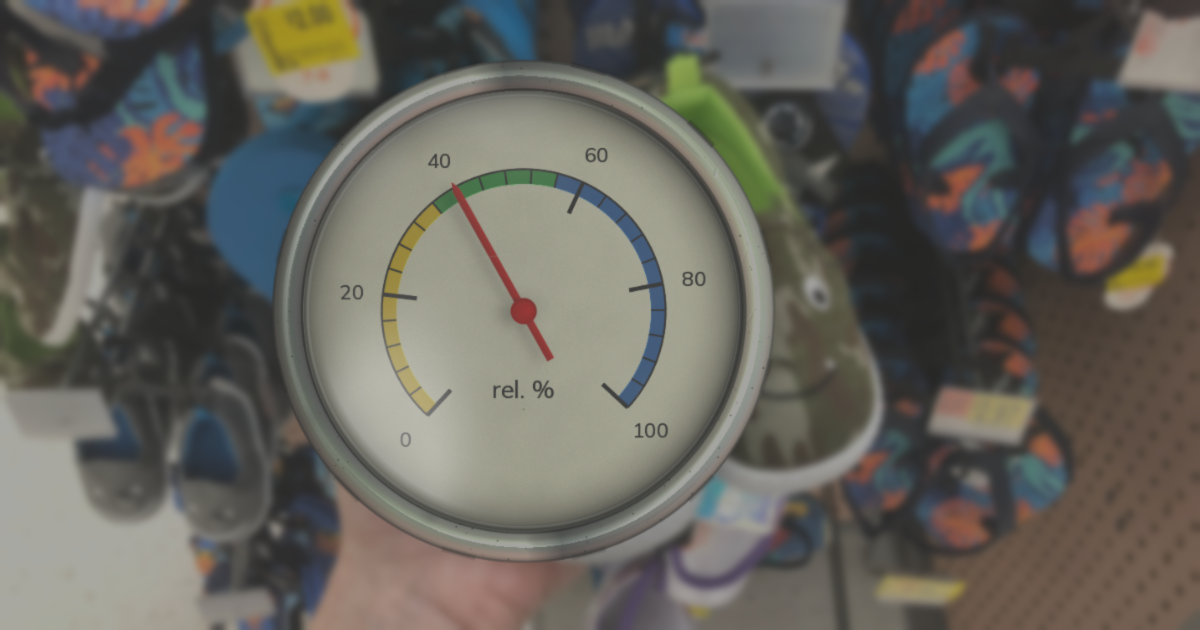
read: 40 %
